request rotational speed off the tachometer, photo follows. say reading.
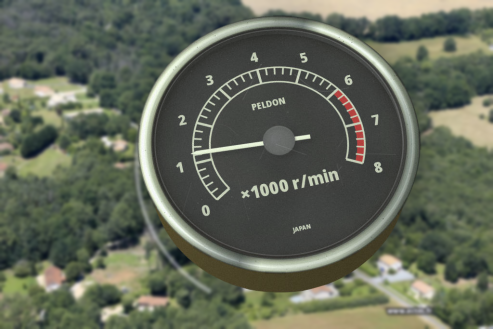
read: 1200 rpm
